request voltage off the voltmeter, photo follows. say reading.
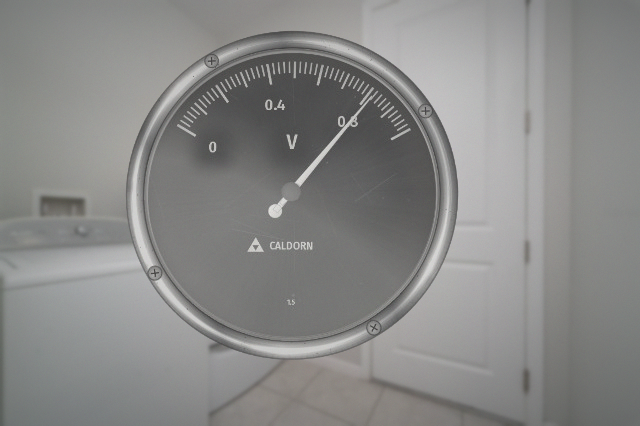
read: 0.82 V
